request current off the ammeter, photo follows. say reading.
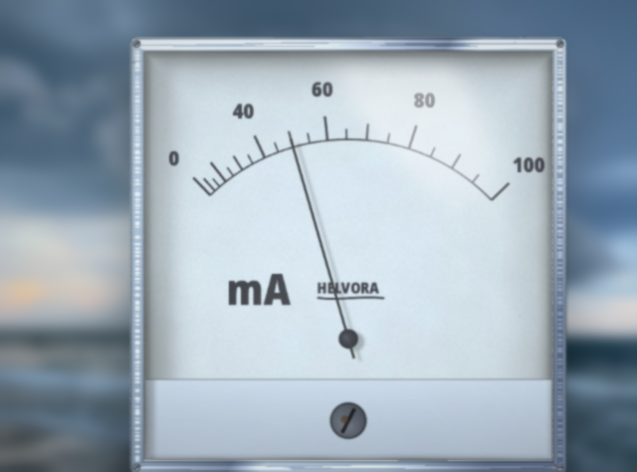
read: 50 mA
